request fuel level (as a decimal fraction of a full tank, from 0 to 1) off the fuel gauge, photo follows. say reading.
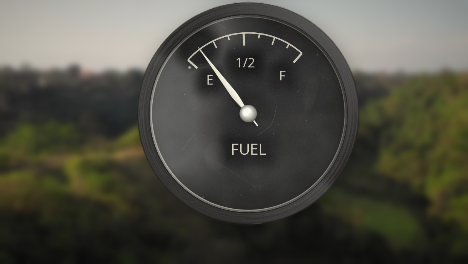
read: 0.125
